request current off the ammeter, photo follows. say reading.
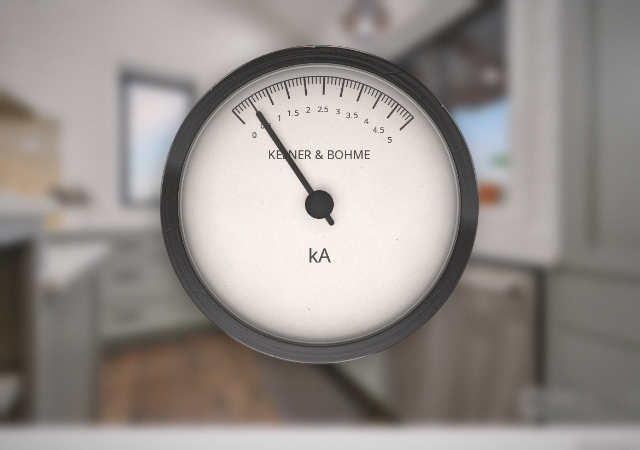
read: 0.5 kA
